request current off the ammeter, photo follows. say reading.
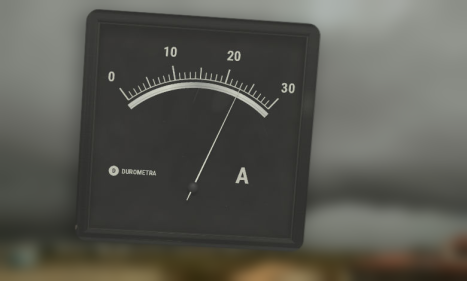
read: 23 A
